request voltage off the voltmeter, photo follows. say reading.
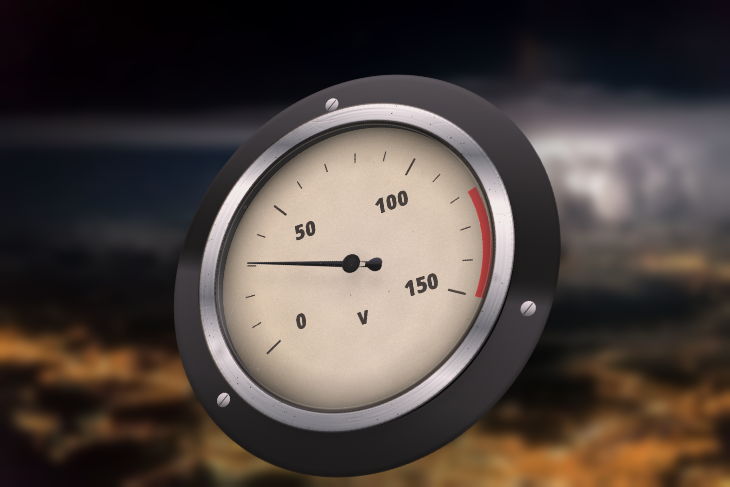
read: 30 V
